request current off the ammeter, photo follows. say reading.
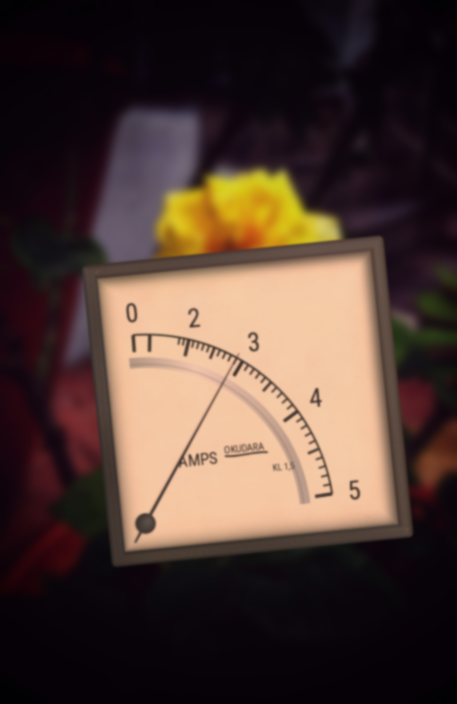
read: 2.9 A
